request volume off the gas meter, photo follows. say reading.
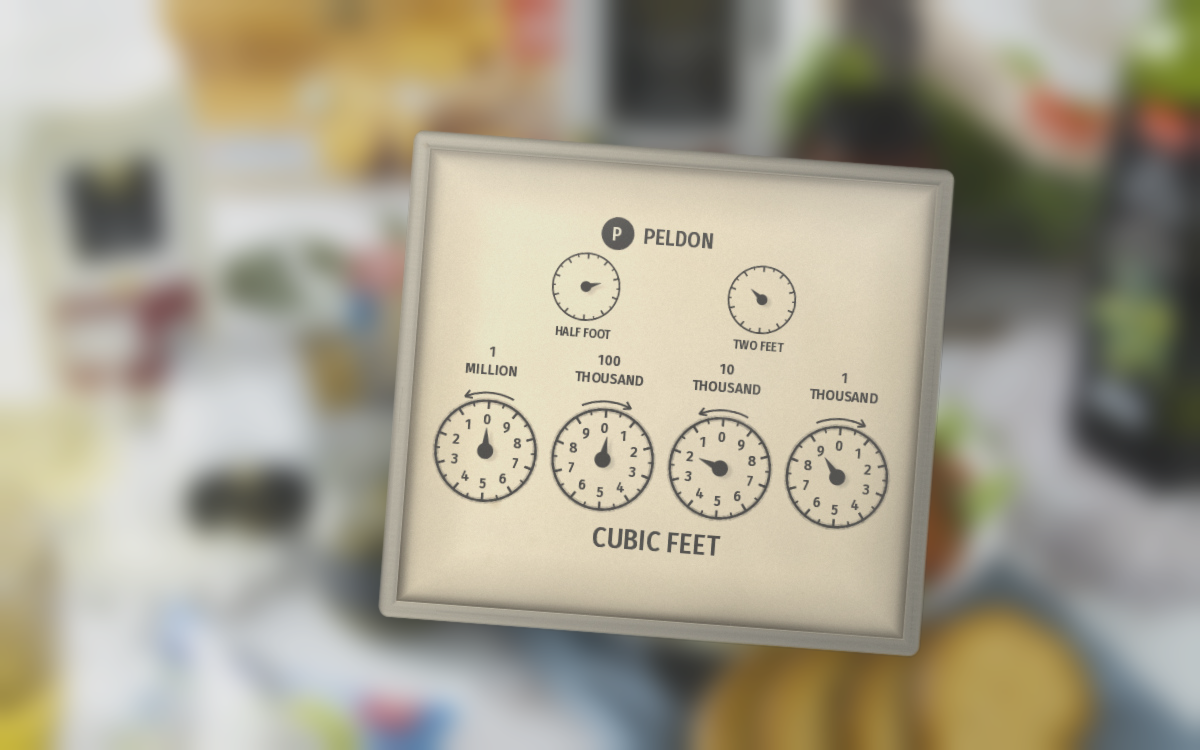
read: 1900 ft³
